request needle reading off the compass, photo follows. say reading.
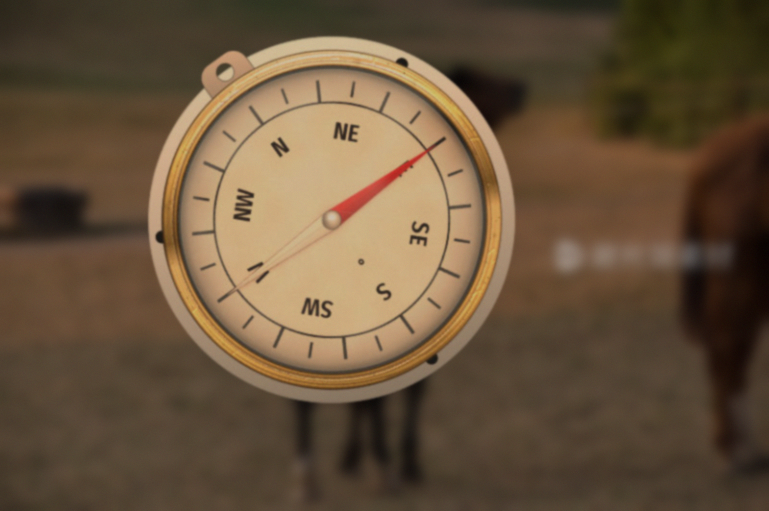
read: 90 °
